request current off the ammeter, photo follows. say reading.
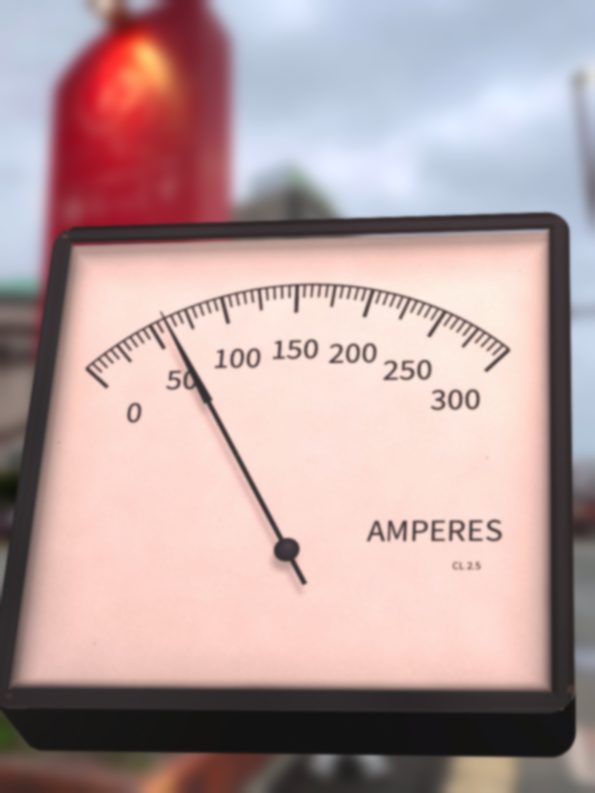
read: 60 A
